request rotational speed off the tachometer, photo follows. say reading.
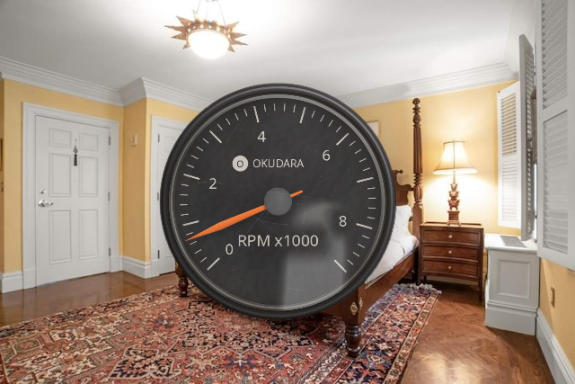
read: 700 rpm
